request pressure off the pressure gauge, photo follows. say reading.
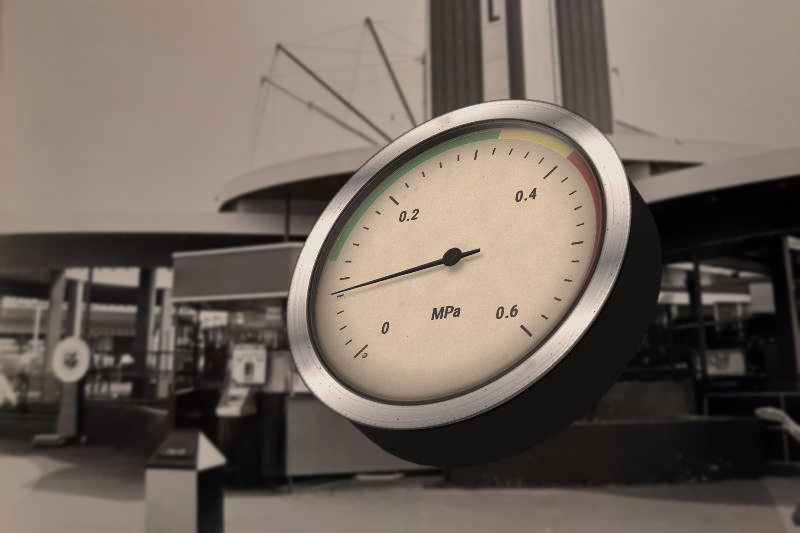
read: 0.08 MPa
